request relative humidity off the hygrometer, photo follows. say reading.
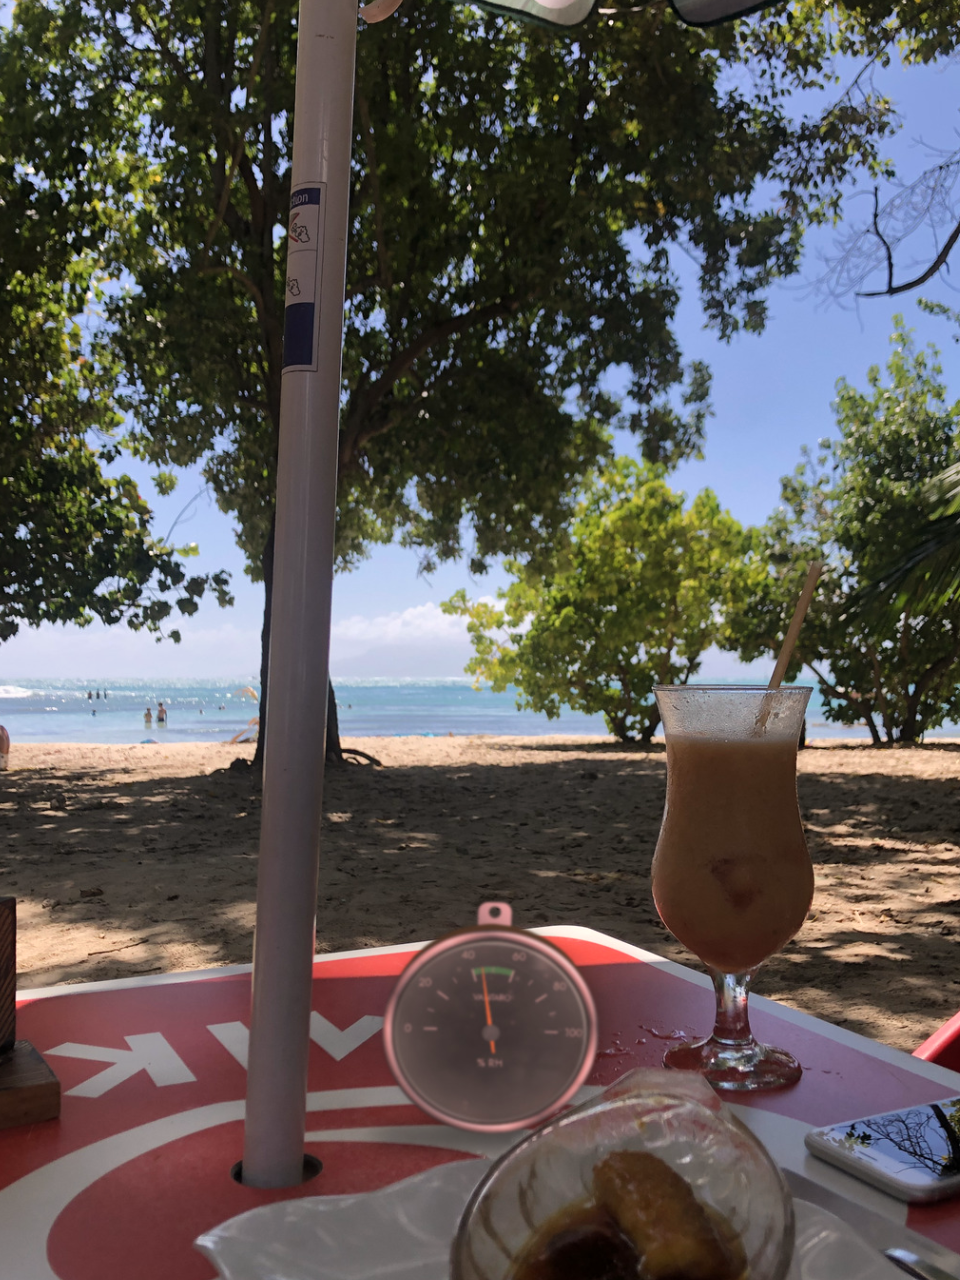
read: 45 %
